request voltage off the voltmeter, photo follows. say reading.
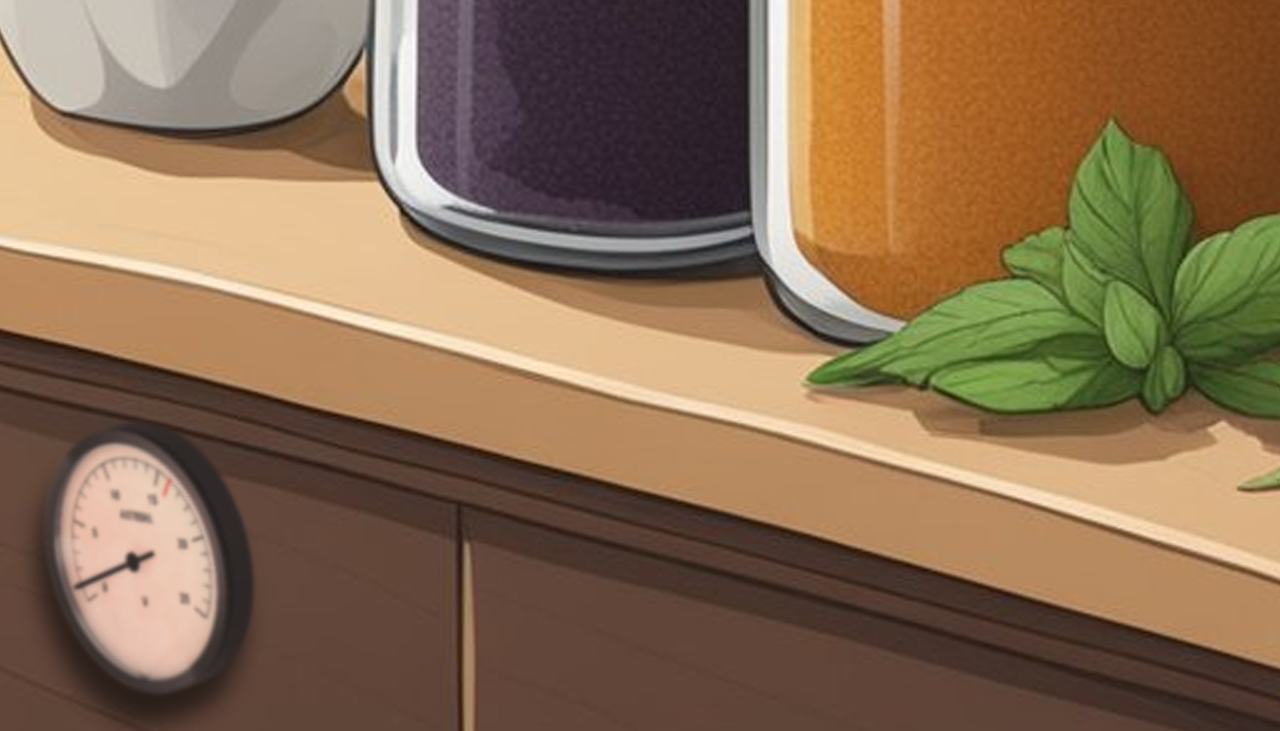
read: 1 V
